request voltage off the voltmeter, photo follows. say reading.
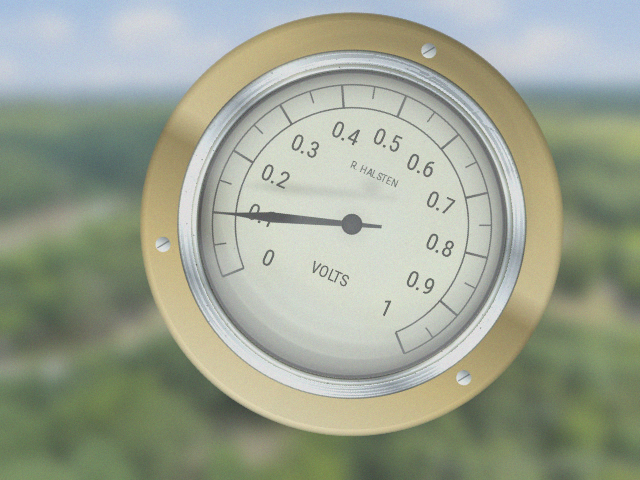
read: 0.1 V
